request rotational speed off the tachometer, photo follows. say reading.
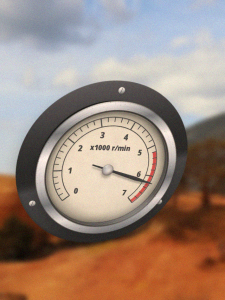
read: 6200 rpm
